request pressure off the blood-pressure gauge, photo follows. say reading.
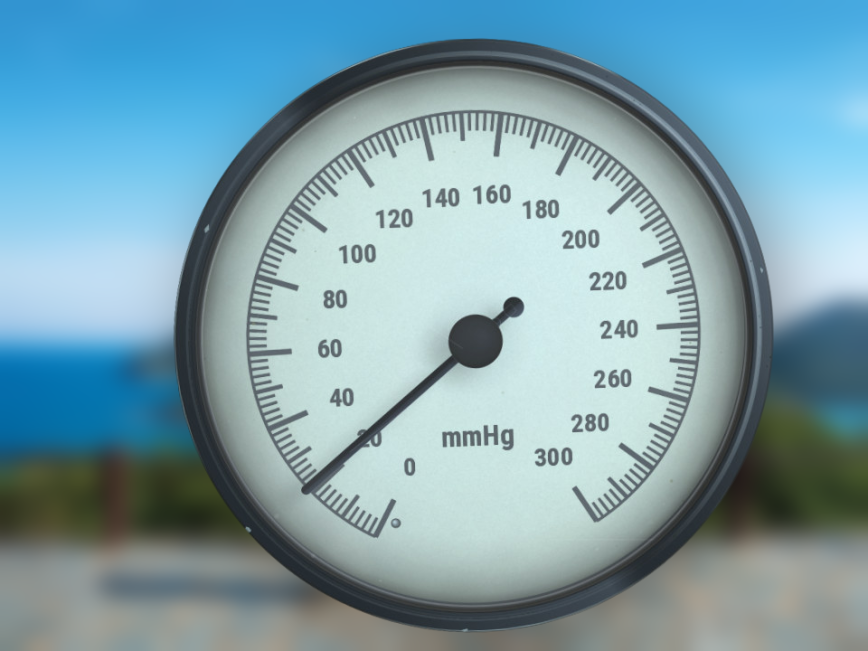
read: 22 mmHg
